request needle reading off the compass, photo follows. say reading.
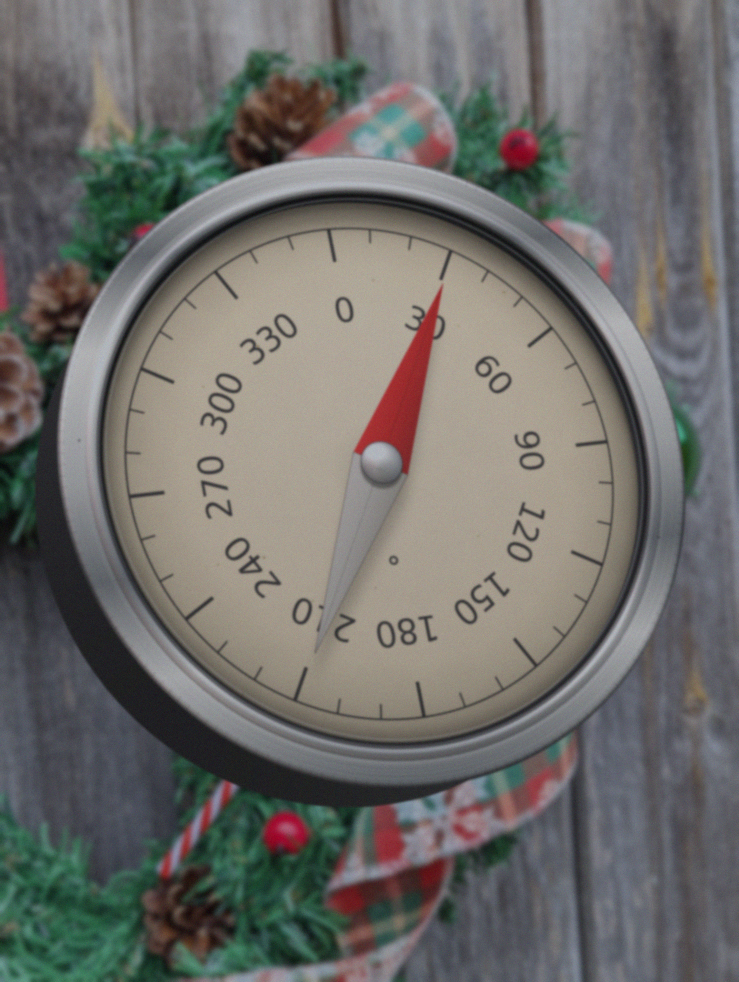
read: 30 °
